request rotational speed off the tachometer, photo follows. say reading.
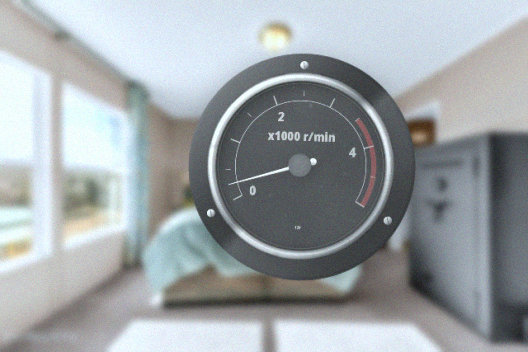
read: 250 rpm
